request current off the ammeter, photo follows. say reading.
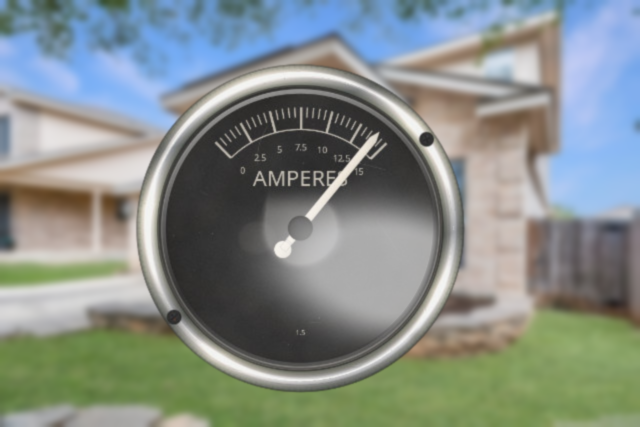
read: 14 A
